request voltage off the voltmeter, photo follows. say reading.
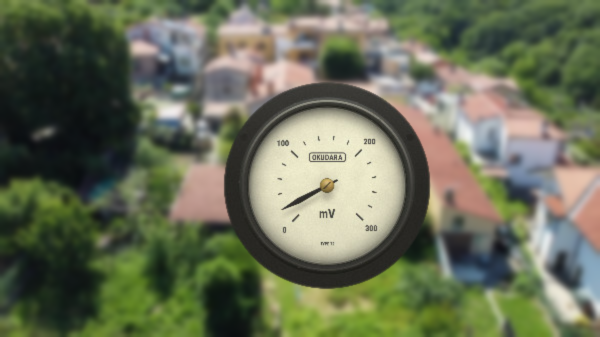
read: 20 mV
